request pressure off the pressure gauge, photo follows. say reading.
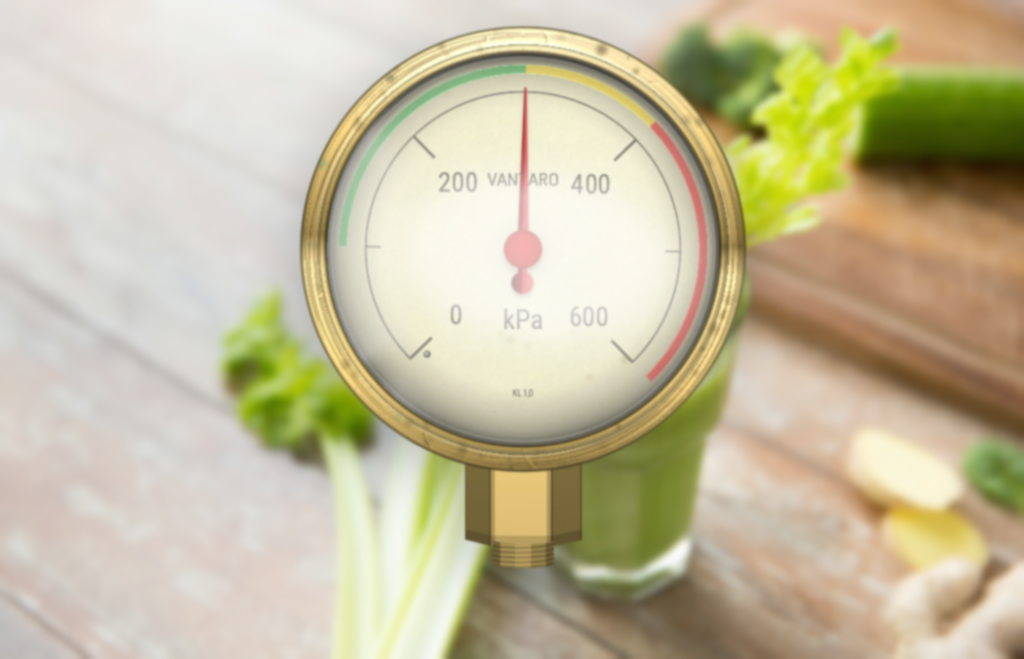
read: 300 kPa
